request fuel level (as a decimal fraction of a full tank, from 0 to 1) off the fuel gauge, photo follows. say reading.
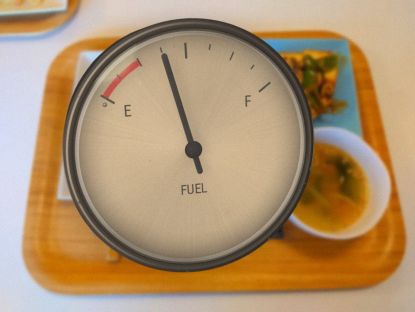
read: 0.375
